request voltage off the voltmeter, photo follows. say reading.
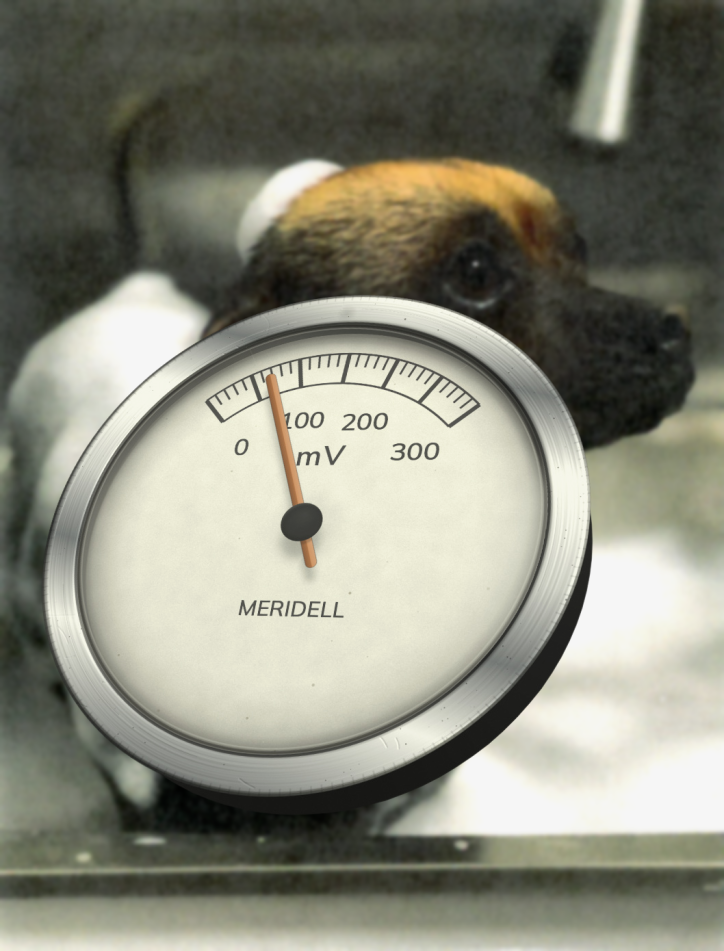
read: 70 mV
